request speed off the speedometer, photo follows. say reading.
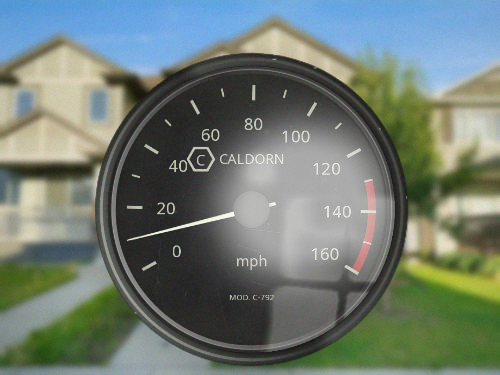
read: 10 mph
